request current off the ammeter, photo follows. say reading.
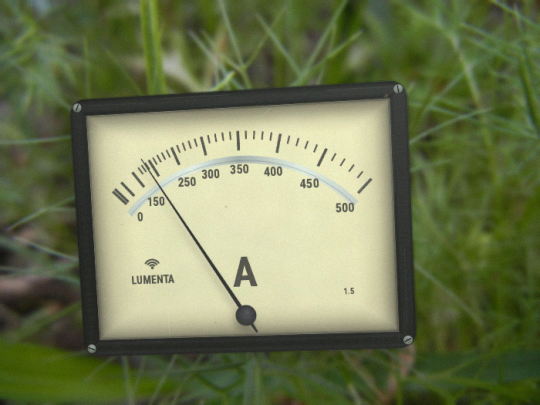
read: 190 A
